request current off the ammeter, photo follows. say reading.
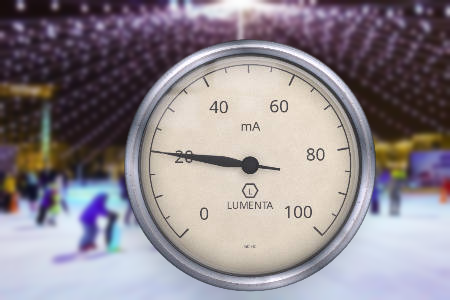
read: 20 mA
